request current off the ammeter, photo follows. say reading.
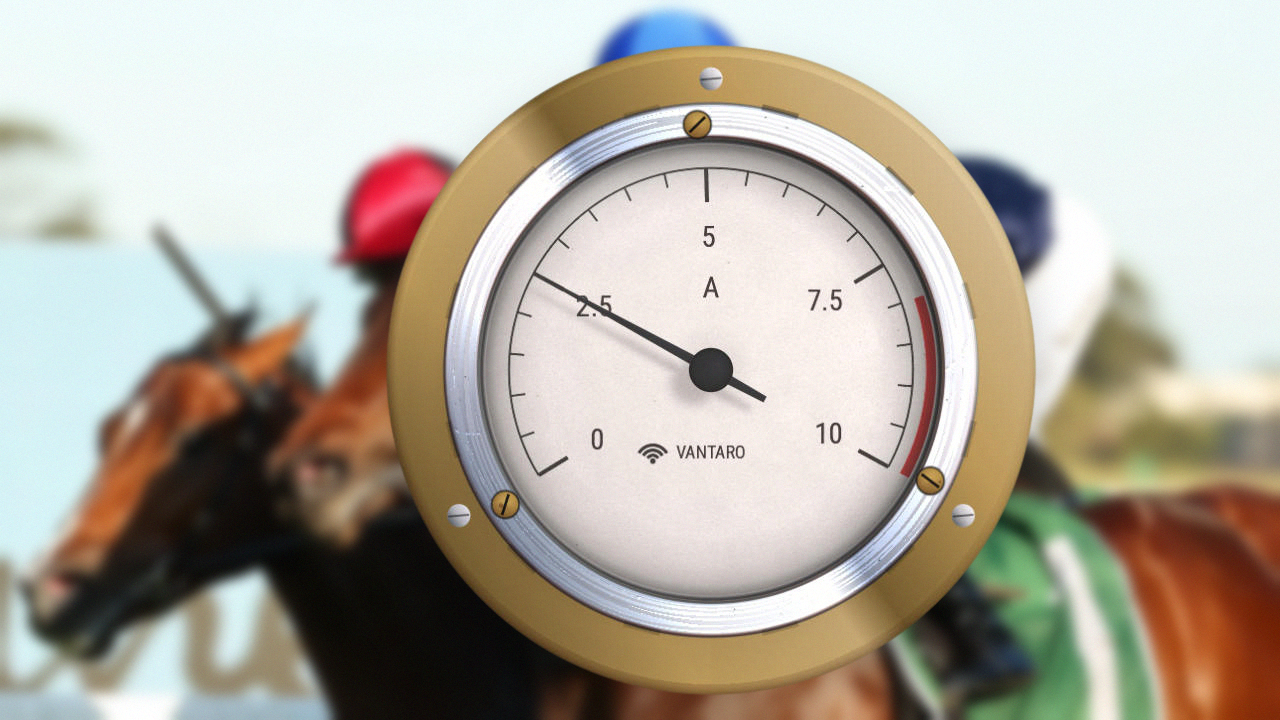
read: 2.5 A
